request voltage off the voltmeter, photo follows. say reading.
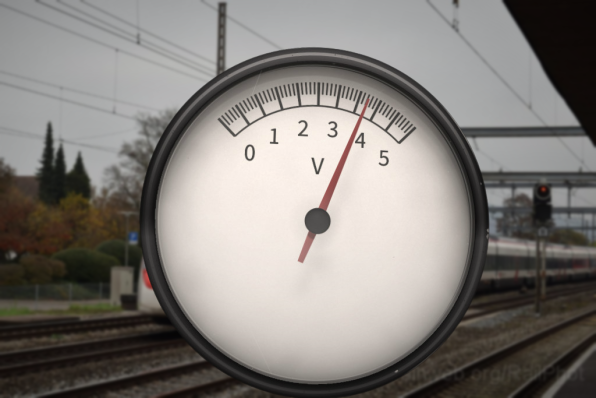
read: 3.7 V
